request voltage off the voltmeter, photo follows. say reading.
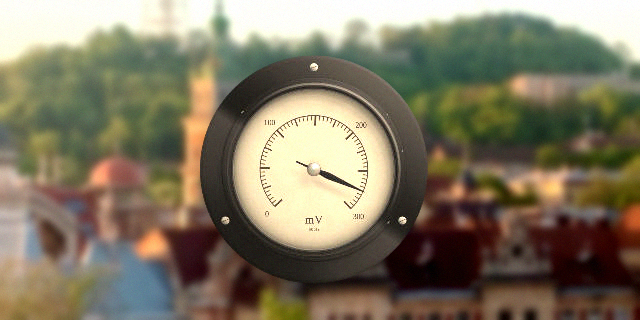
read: 275 mV
